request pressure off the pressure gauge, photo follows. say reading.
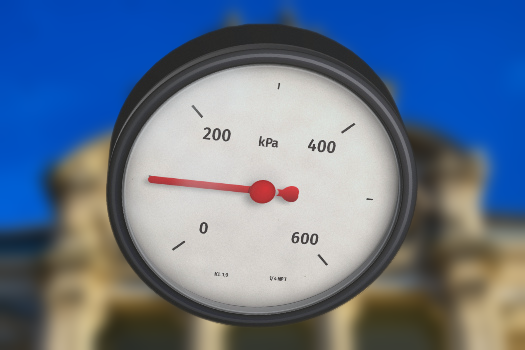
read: 100 kPa
